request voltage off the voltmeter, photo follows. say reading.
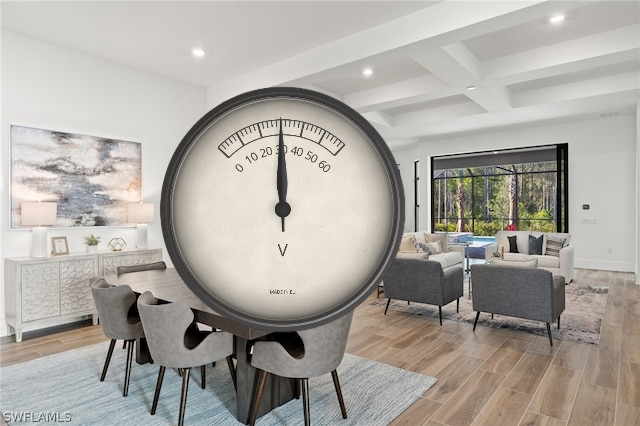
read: 30 V
